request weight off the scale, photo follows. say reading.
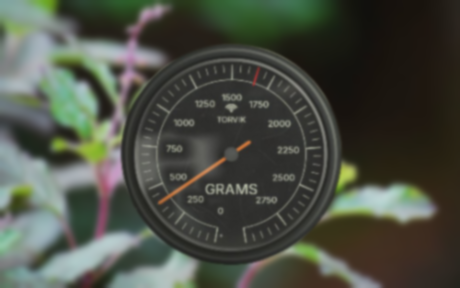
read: 400 g
